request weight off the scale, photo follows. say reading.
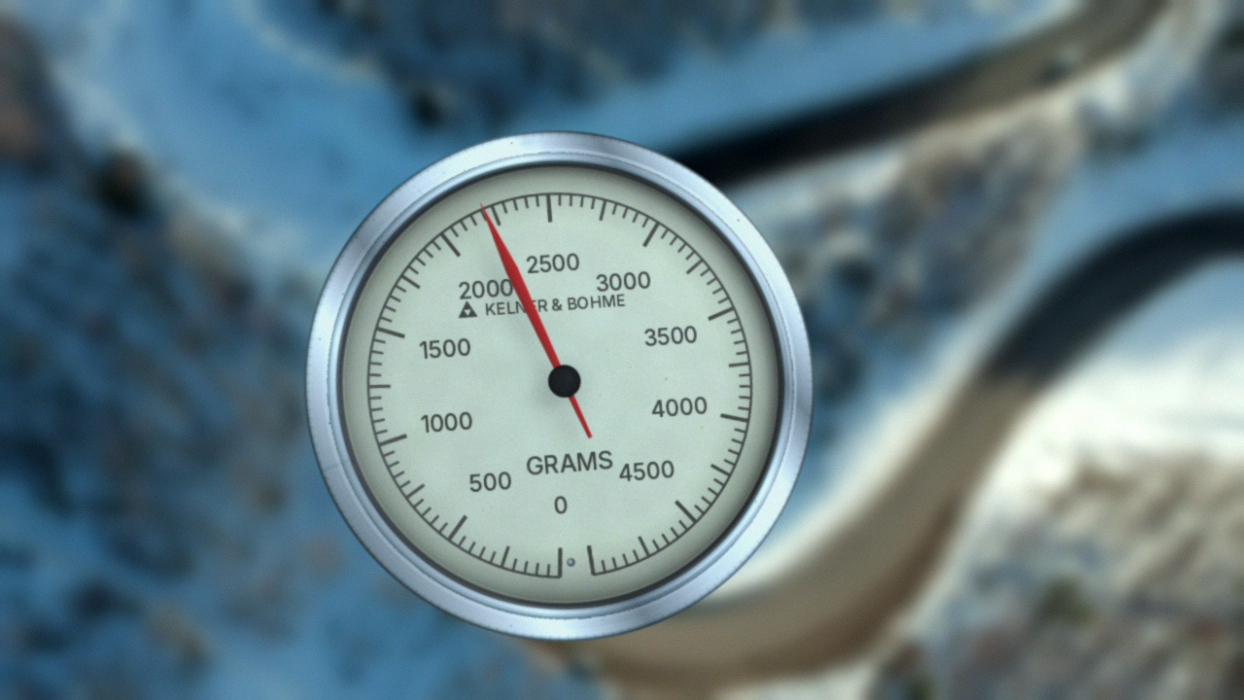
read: 2200 g
